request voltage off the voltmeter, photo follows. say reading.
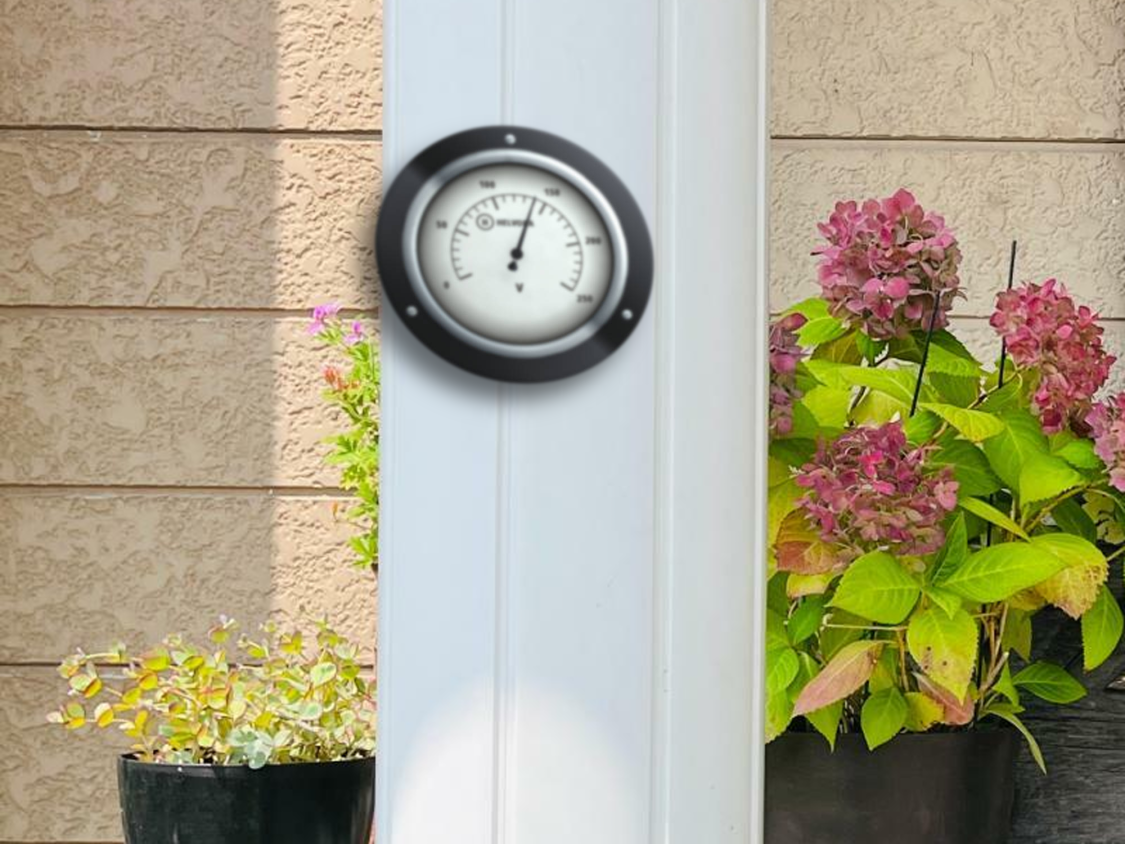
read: 140 V
